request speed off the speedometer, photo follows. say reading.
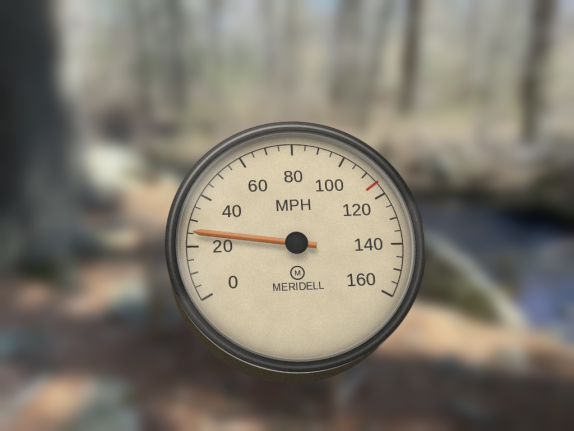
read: 25 mph
